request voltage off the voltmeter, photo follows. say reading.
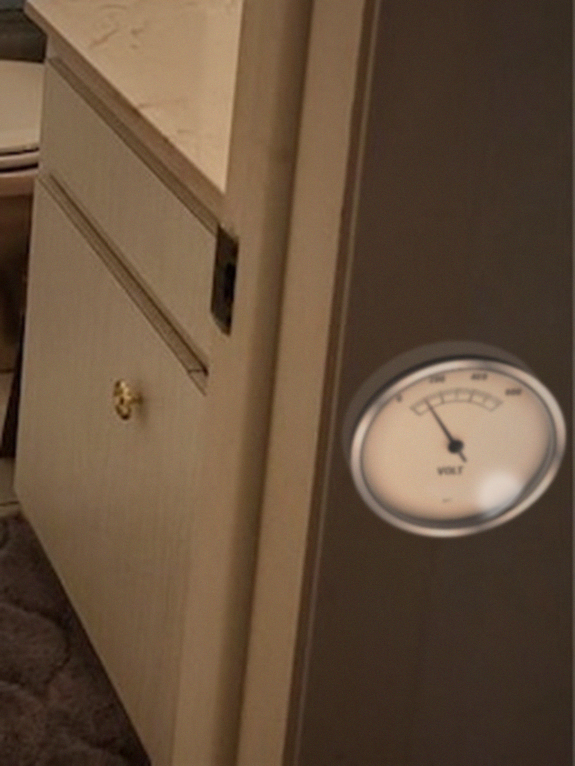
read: 100 V
